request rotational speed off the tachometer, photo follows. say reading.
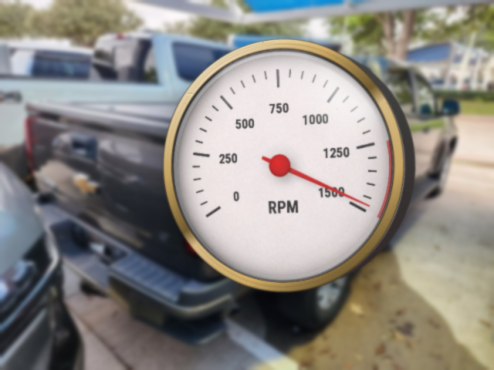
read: 1475 rpm
